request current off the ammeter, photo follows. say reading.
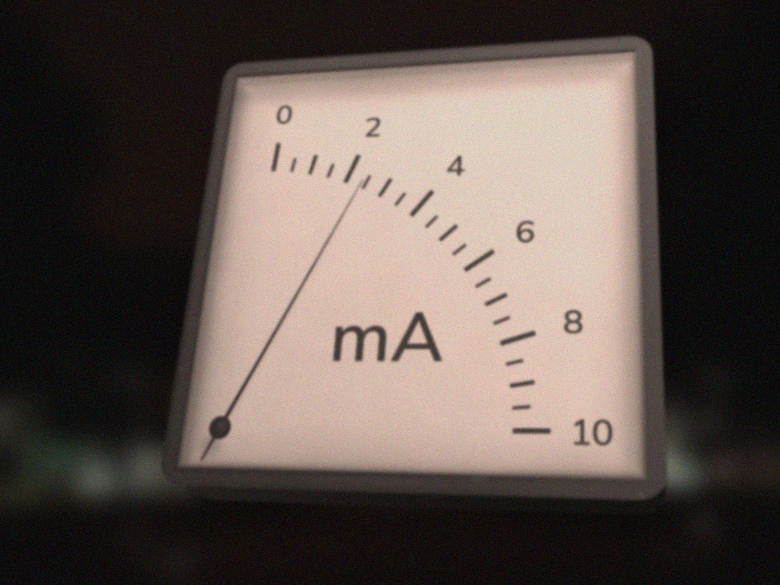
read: 2.5 mA
